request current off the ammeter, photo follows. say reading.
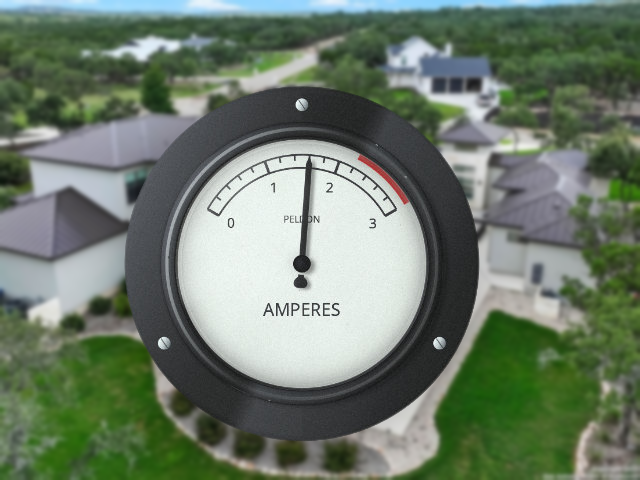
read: 1.6 A
